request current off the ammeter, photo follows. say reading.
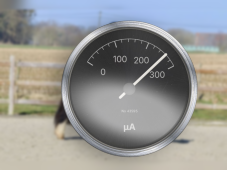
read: 260 µA
